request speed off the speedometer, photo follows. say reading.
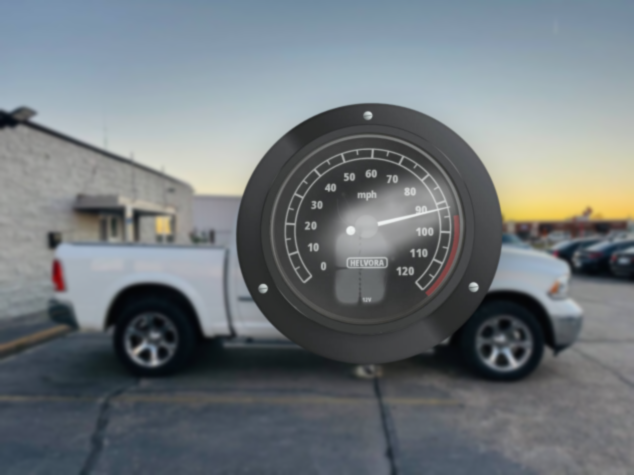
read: 92.5 mph
